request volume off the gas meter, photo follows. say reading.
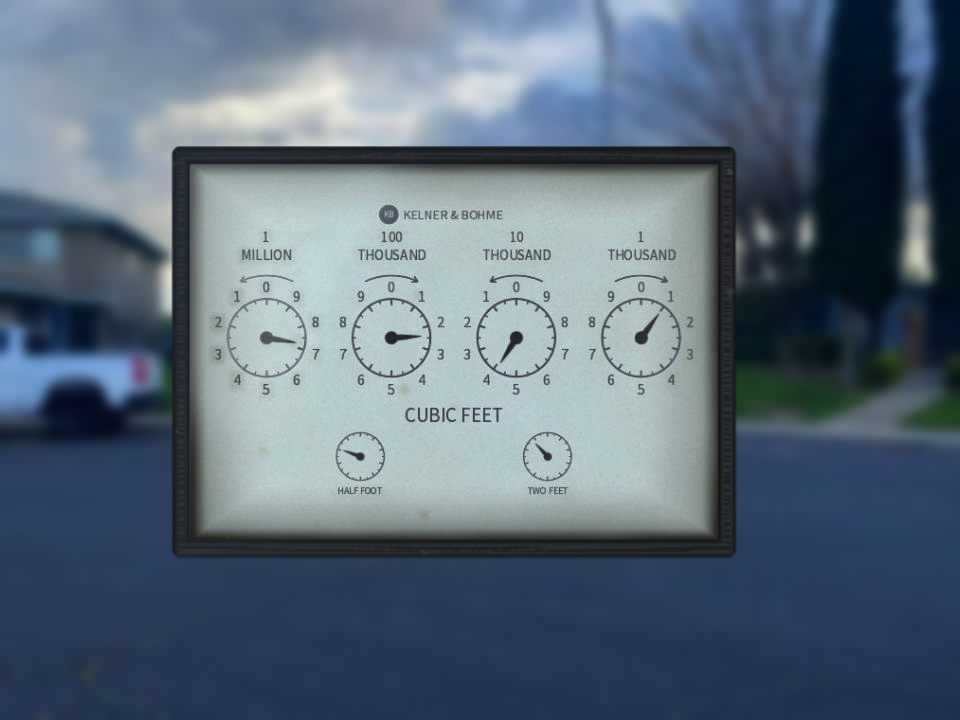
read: 724100 ft³
